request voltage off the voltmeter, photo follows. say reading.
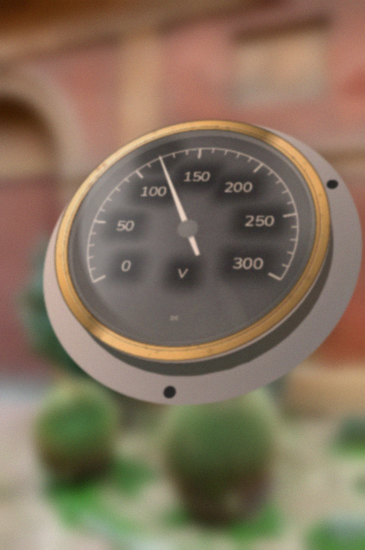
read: 120 V
